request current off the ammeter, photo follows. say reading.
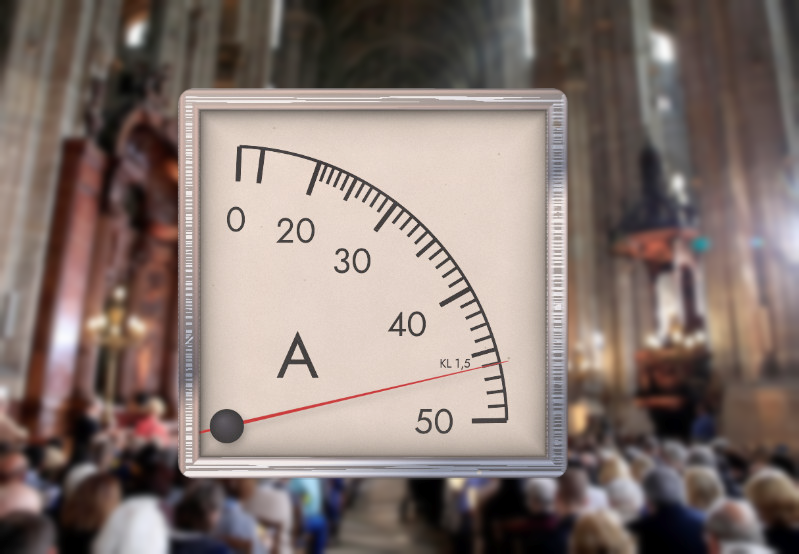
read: 46 A
